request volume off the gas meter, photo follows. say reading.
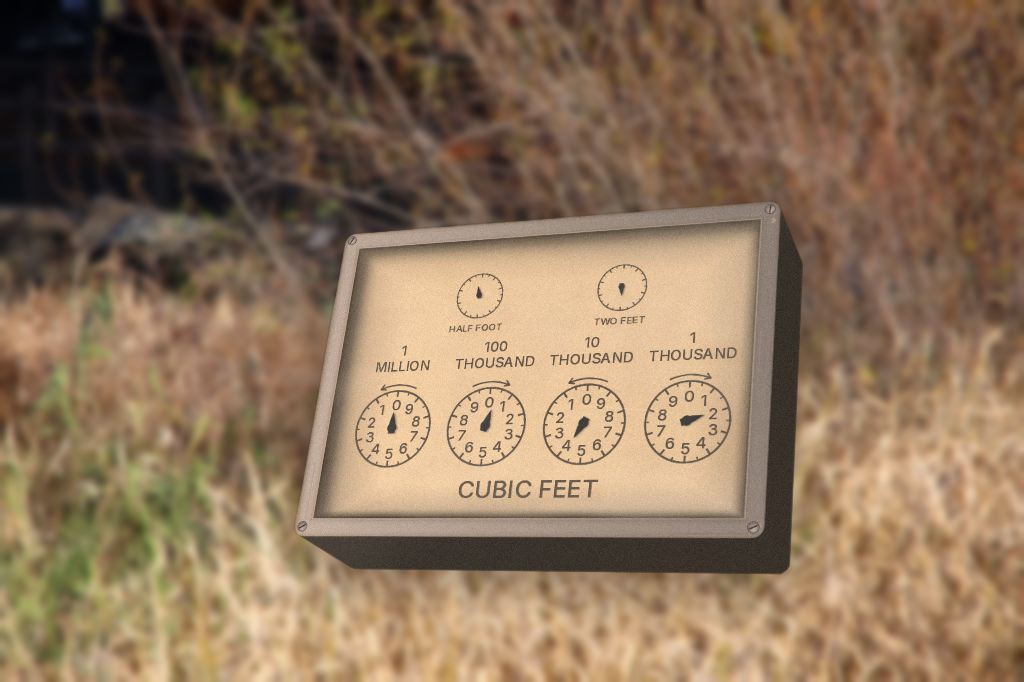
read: 4200 ft³
